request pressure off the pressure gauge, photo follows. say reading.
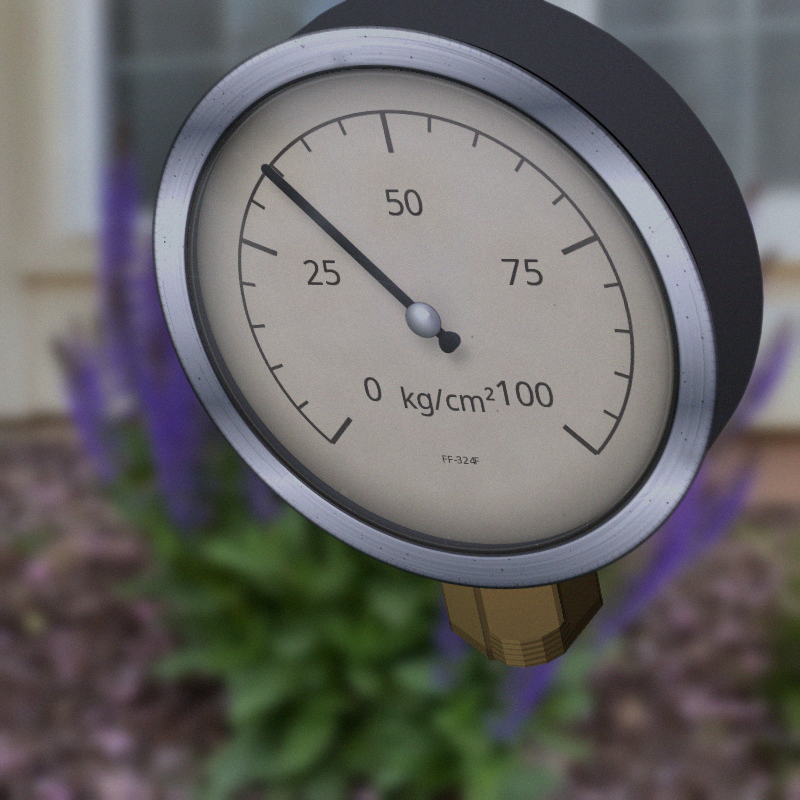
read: 35 kg/cm²
